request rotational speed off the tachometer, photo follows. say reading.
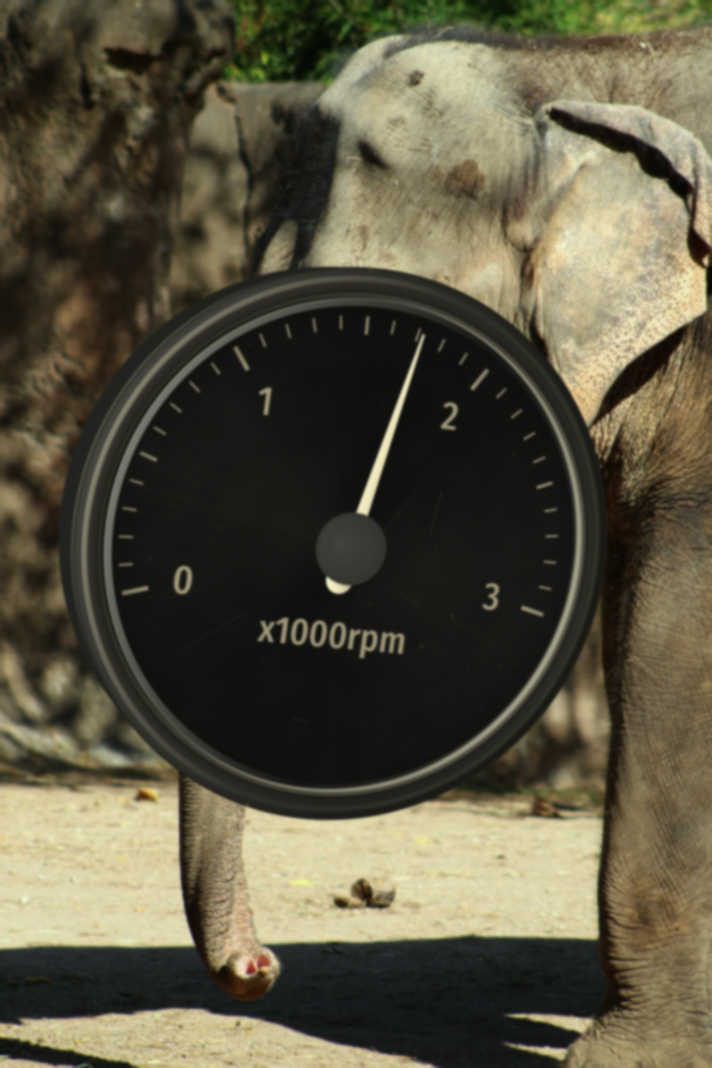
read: 1700 rpm
